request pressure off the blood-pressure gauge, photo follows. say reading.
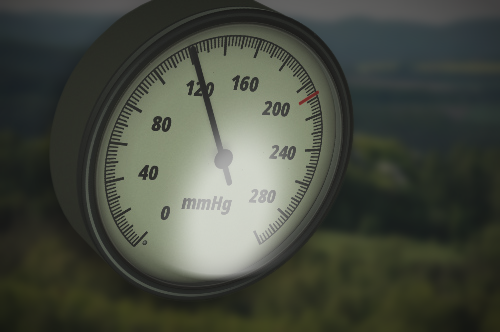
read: 120 mmHg
